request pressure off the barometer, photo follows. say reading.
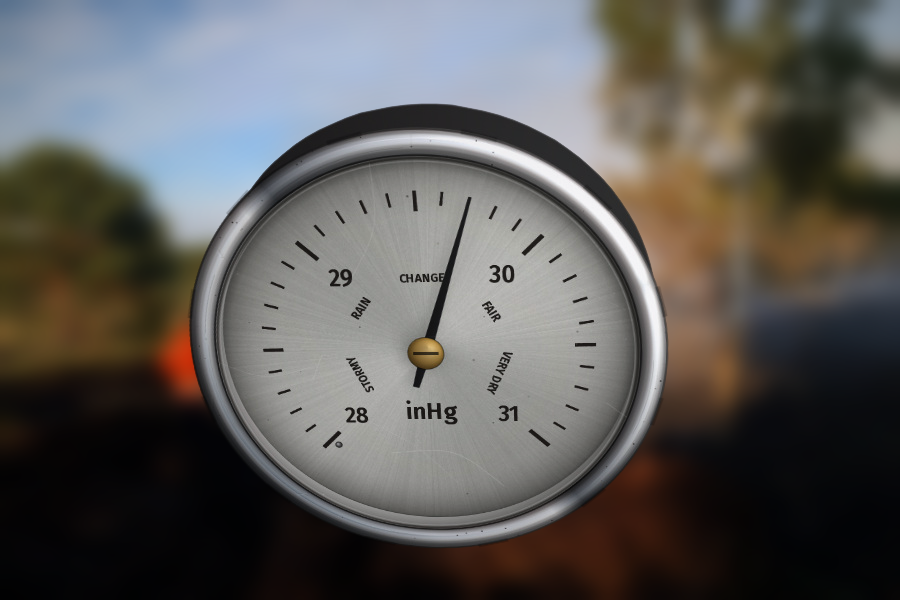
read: 29.7 inHg
